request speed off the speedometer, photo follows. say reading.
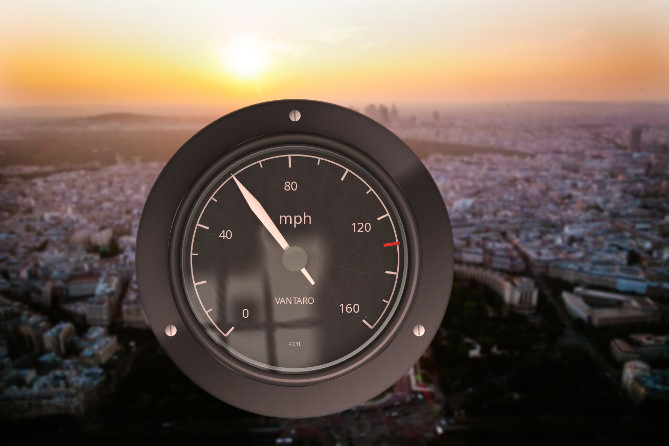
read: 60 mph
